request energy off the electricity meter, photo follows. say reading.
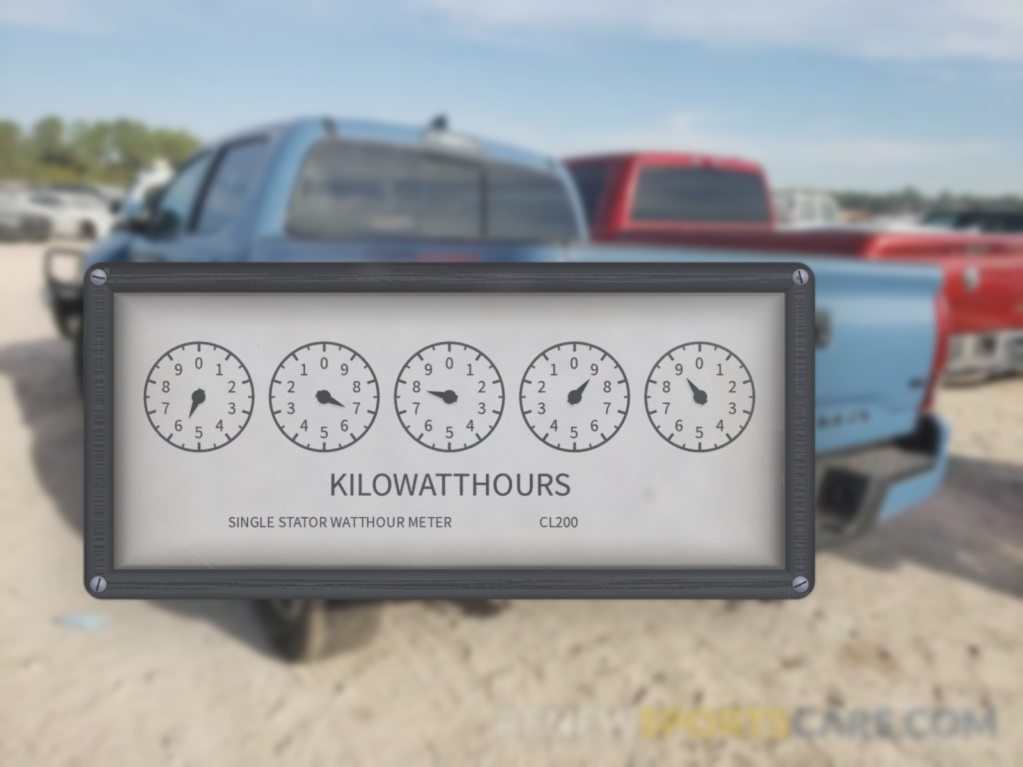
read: 56789 kWh
